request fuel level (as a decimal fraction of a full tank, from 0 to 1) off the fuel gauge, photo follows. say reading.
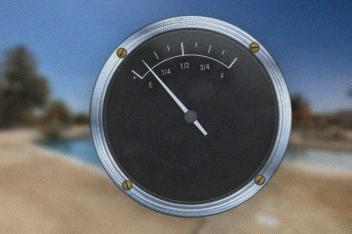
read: 0.125
